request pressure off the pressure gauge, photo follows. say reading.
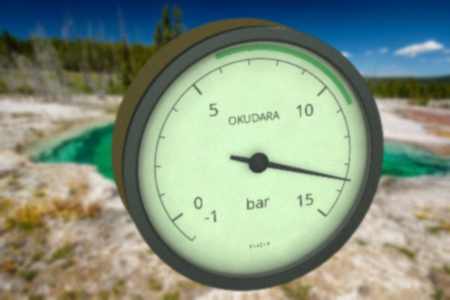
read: 13.5 bar
